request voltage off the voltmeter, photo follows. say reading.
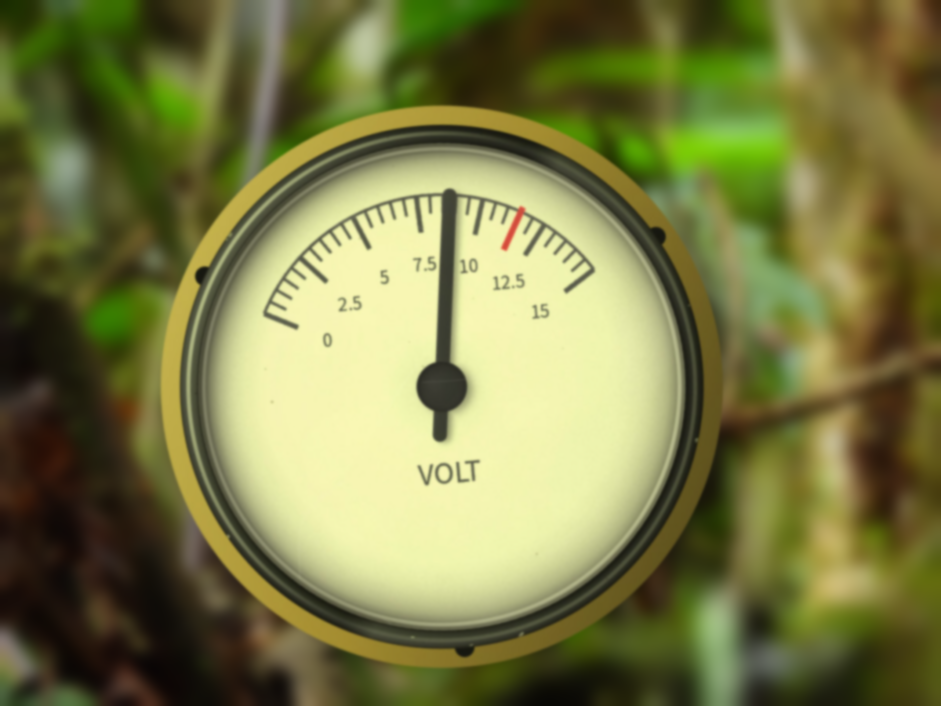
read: 8.75 V
